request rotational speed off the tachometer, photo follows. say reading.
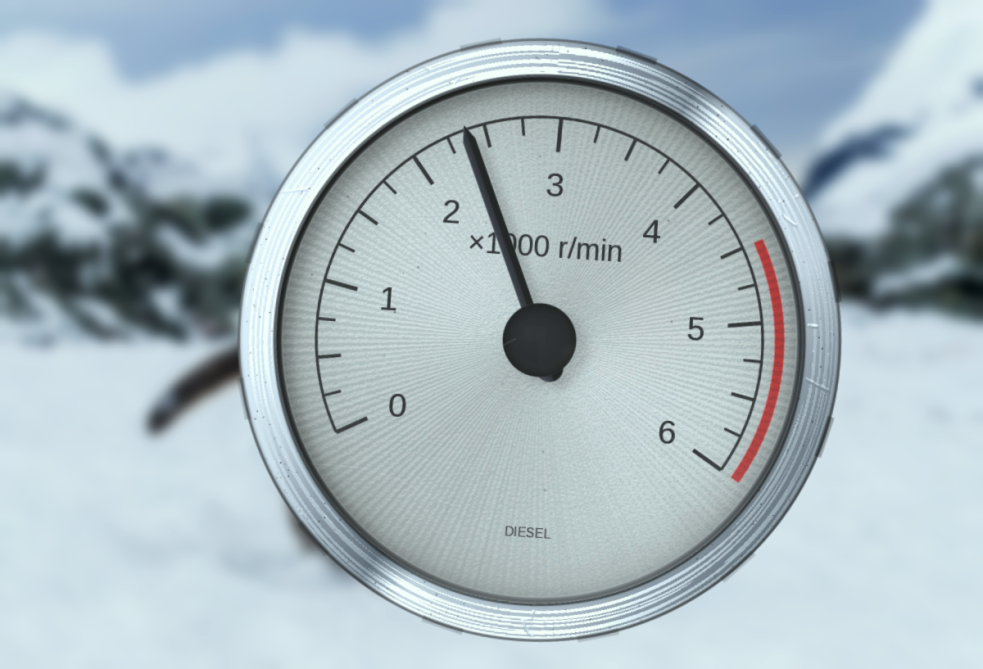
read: 2375 rpm
